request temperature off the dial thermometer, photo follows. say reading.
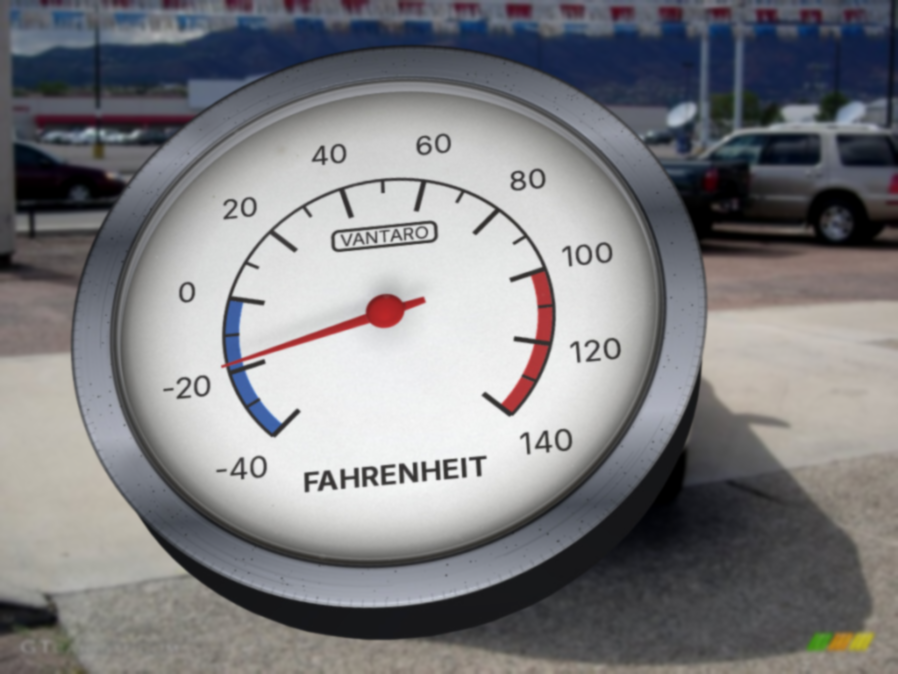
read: -20 °F
